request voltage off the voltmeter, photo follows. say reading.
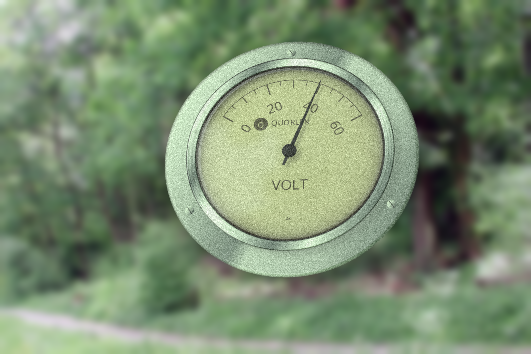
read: 40 V
